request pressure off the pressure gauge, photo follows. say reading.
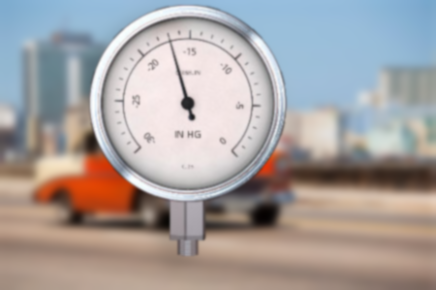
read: -17 inHg
